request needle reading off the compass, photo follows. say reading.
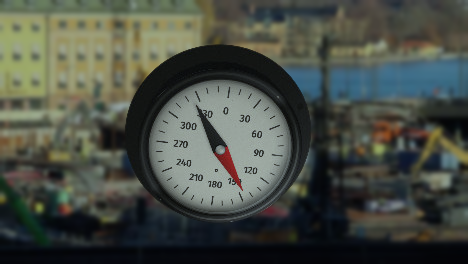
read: 145 °
